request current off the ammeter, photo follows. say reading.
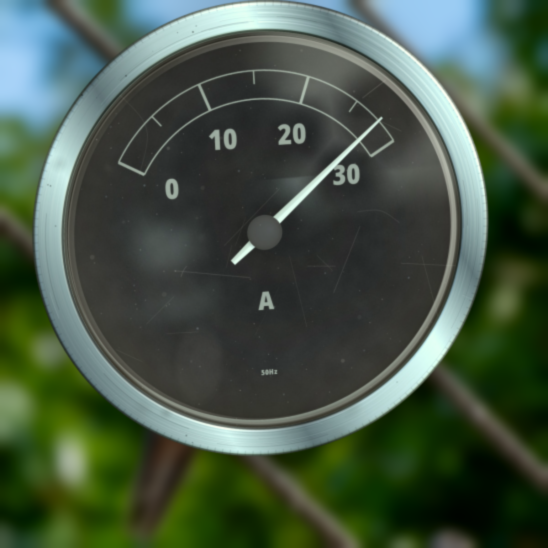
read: 27.5 A
